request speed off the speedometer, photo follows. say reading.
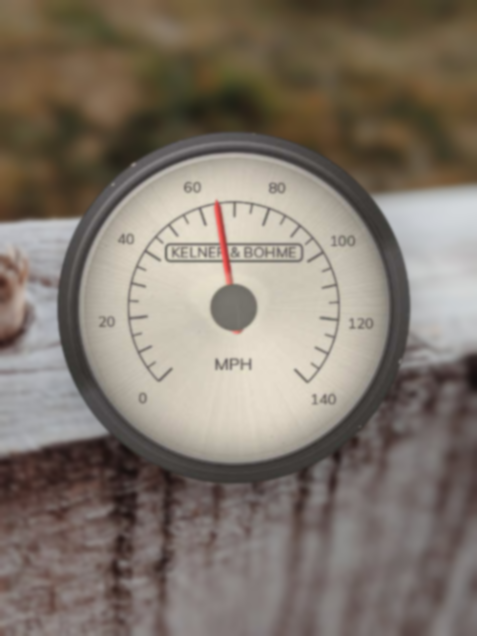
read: 65 mph
